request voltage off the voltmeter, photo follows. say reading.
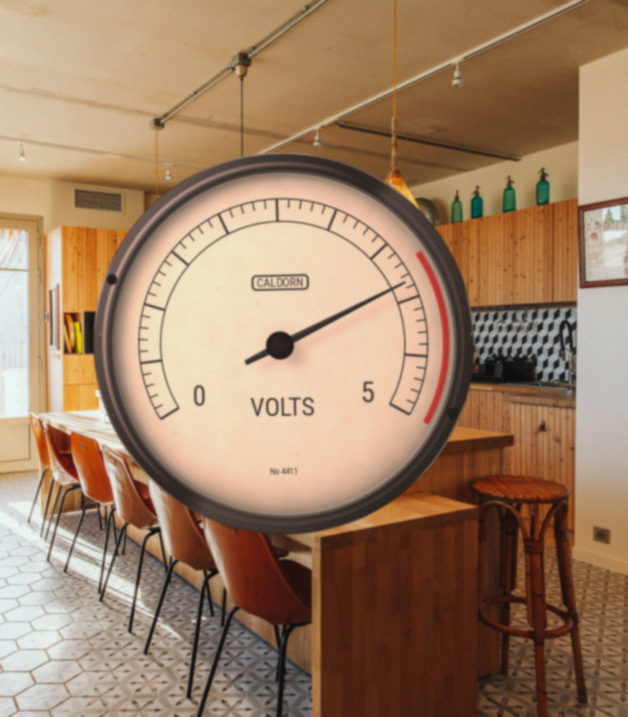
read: 3.85 V
